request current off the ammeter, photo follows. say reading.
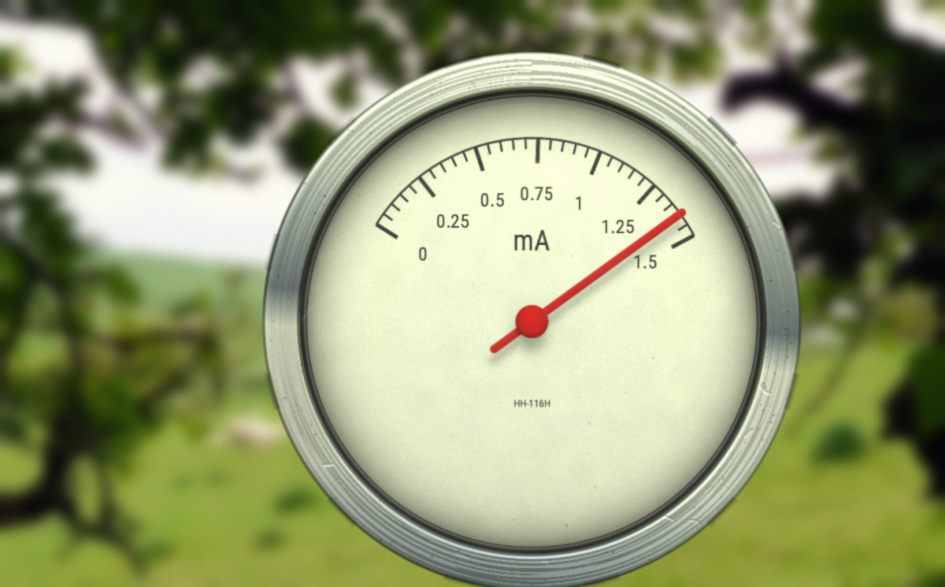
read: 1.4 mA
